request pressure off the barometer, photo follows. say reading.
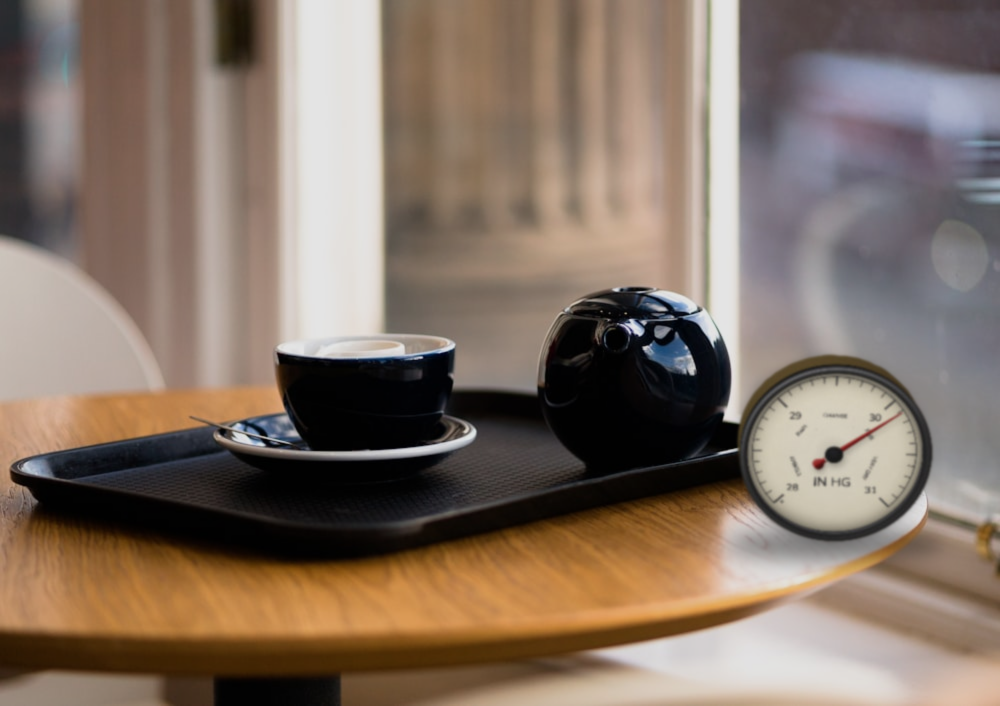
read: 30.1 inHg
